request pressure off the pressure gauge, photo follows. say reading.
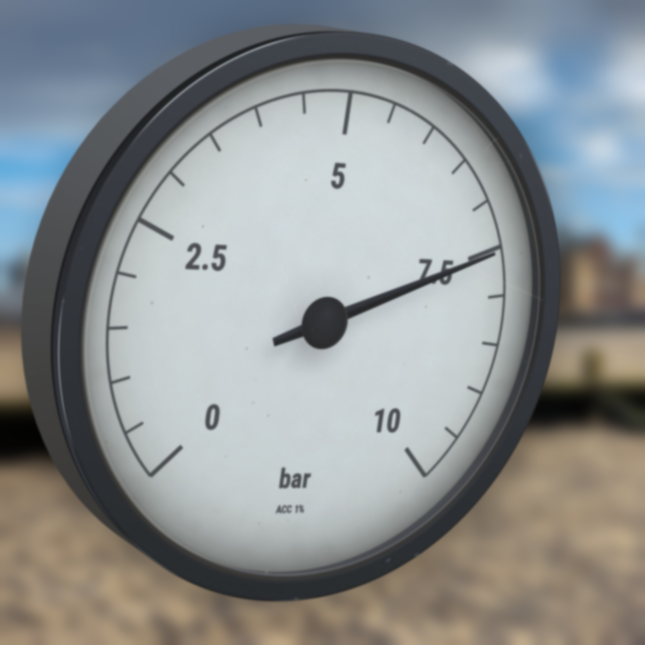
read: 7.5 bar
